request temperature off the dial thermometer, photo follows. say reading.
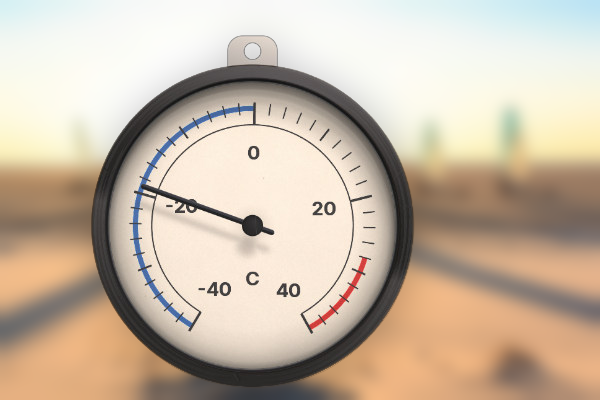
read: -19 °C
